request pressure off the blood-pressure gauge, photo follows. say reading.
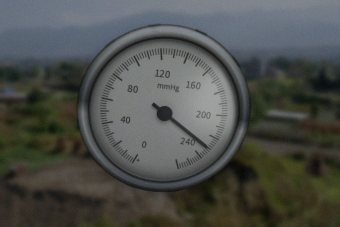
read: 230 mmHg
